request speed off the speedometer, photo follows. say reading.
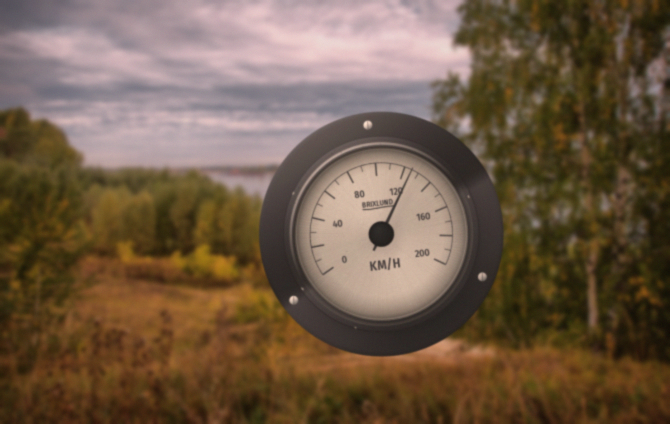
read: 125 km/h
